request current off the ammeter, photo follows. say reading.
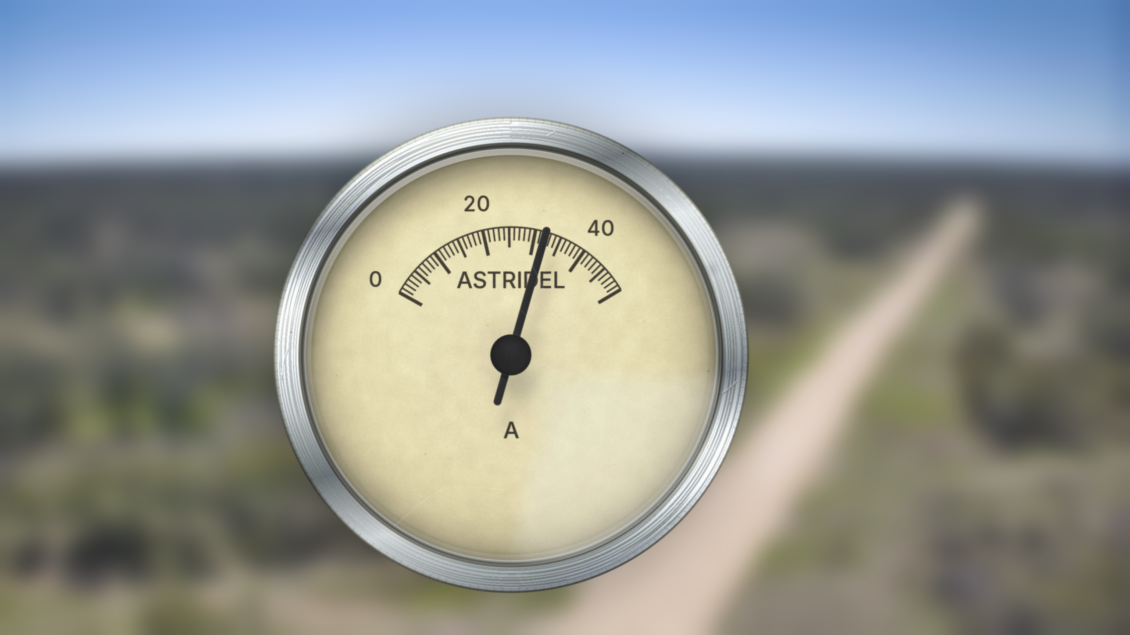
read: 32 A
